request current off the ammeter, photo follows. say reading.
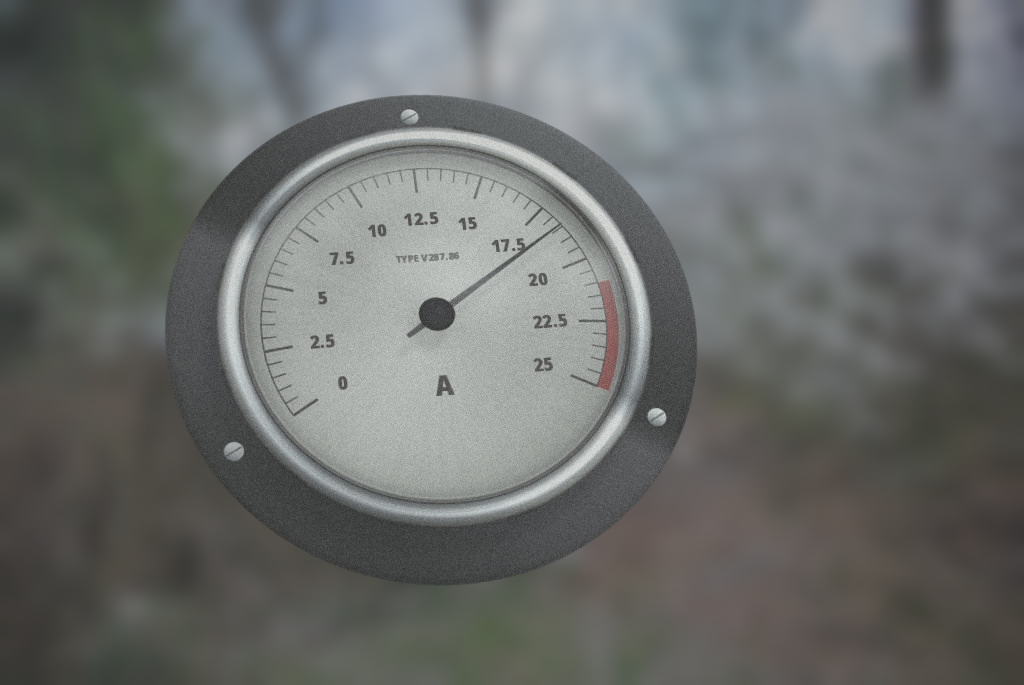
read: 18.5 A
